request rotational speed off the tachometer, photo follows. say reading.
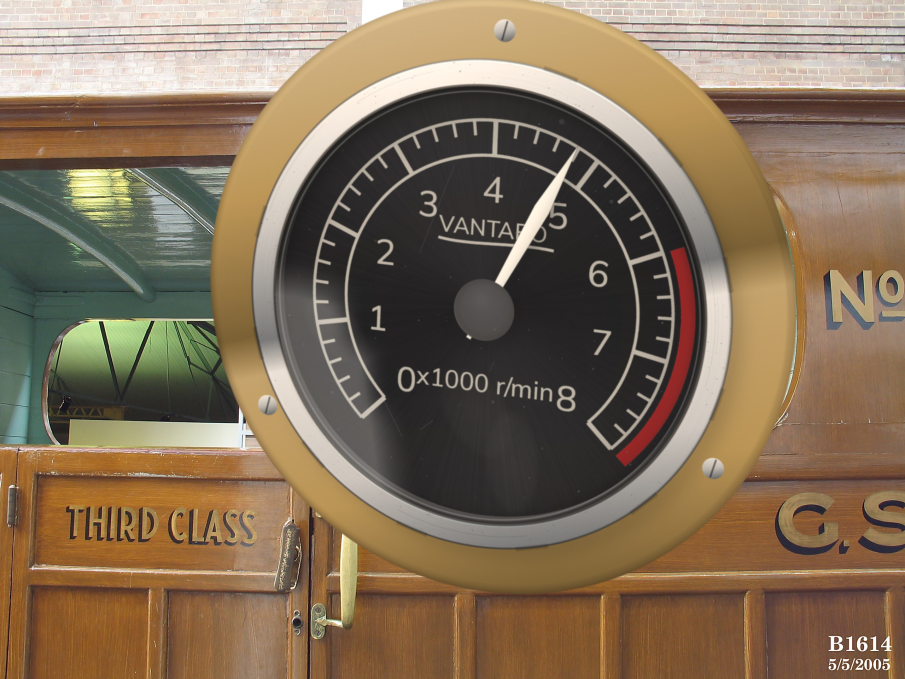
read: 4800 rpm
